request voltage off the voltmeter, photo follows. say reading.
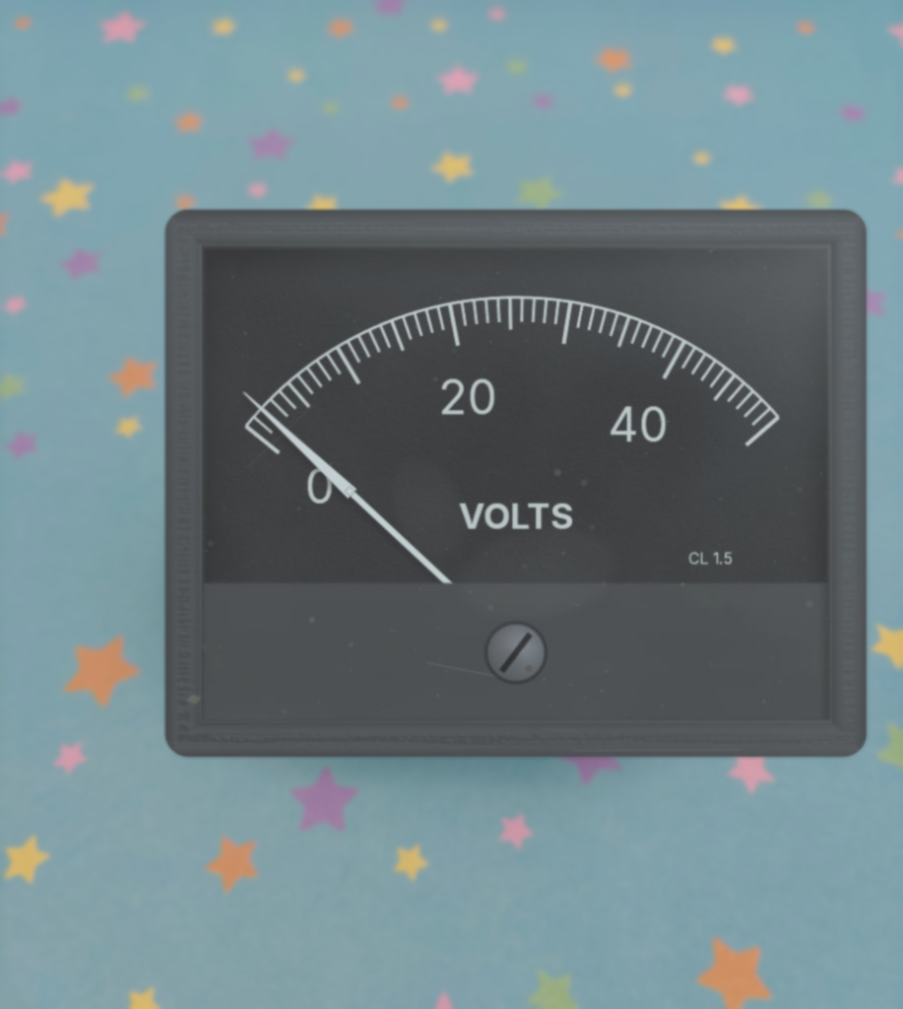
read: 2 V
